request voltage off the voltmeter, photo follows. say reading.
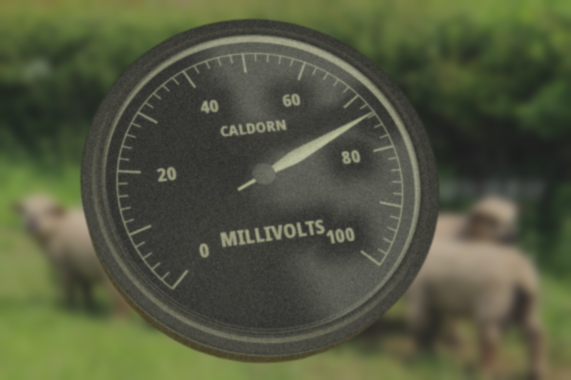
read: 74 mV
